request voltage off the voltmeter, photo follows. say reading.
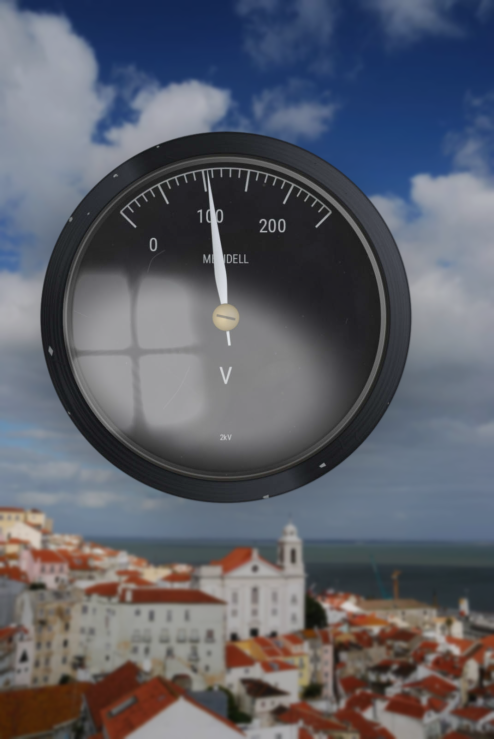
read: 105 V
